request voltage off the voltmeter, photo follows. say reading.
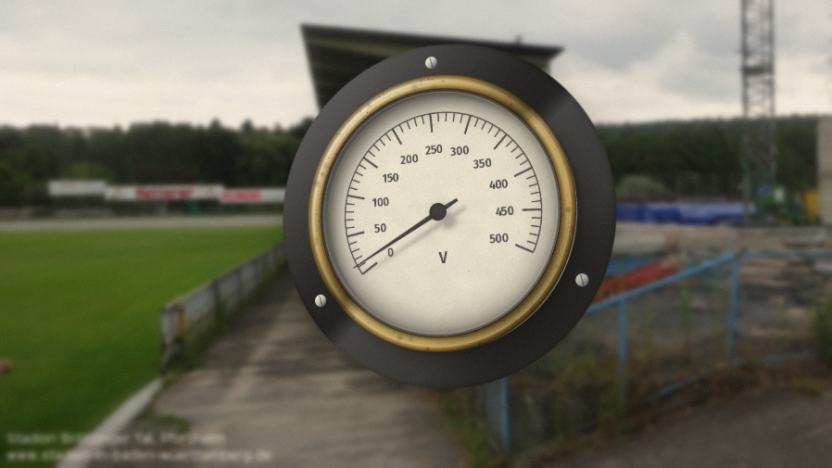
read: 10 V
